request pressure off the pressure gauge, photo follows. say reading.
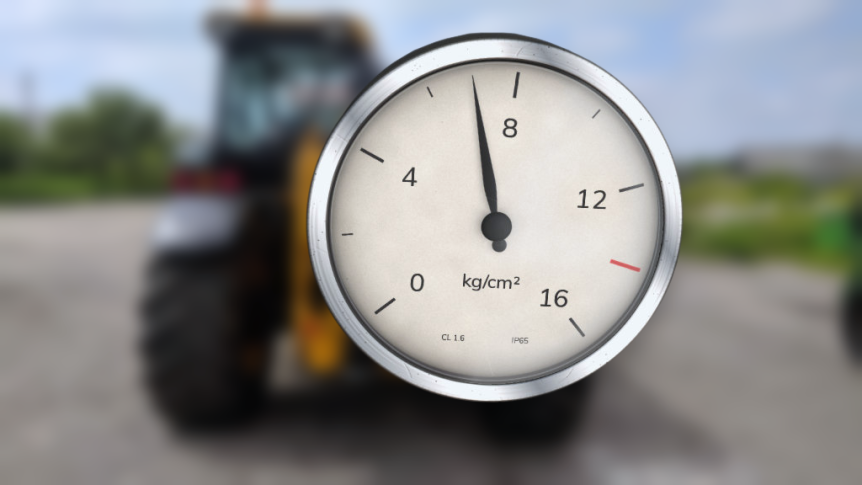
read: 7 kg/cm²
